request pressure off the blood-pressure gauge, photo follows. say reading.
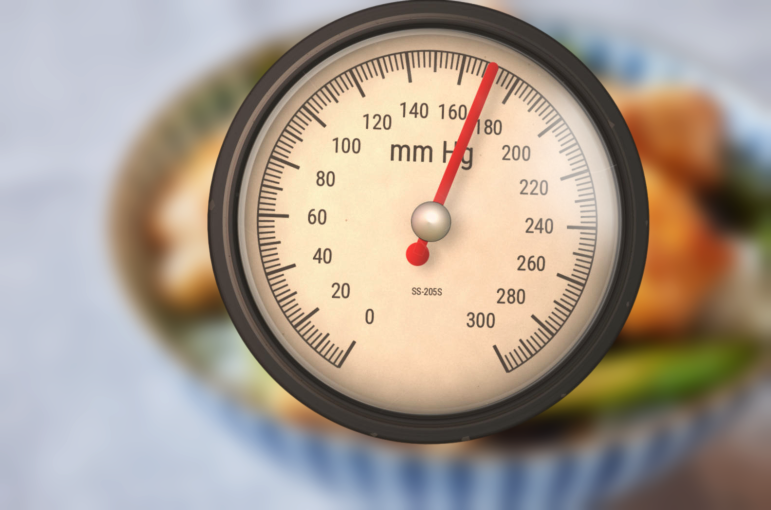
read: 170 mmHg
